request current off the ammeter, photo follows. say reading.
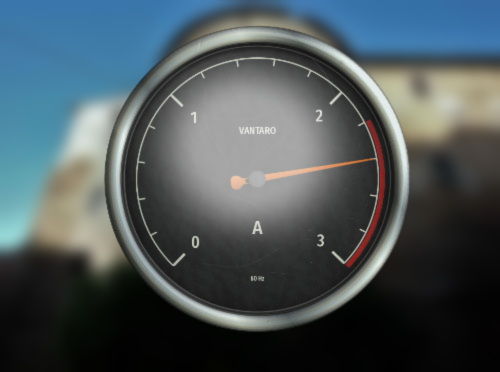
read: 2.4 A
